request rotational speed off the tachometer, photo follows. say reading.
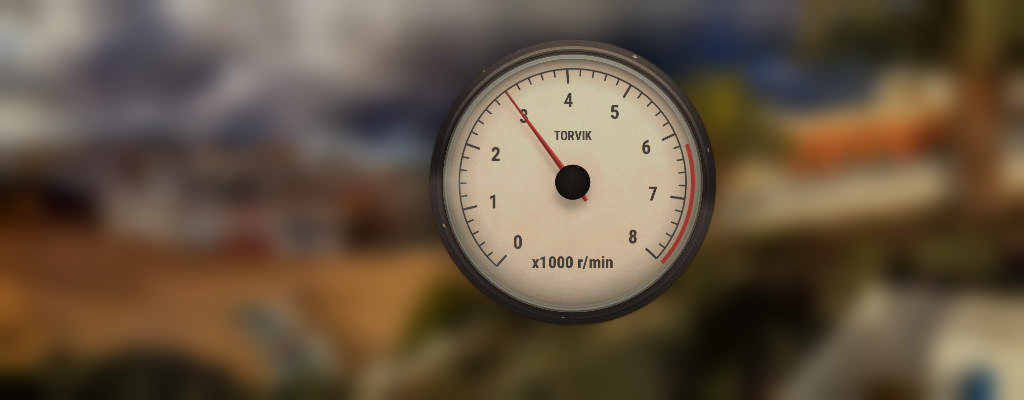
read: 3000 rpm
